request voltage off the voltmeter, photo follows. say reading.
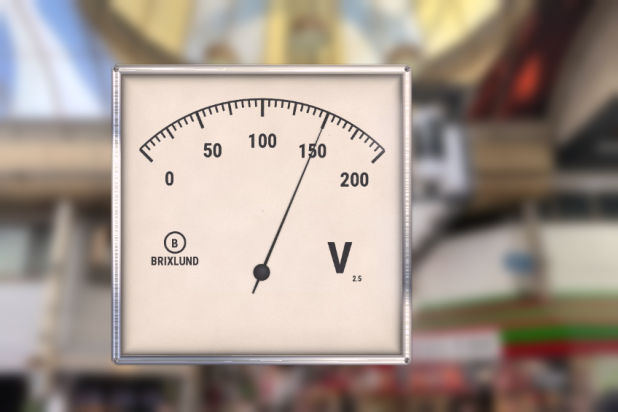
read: 150 V
